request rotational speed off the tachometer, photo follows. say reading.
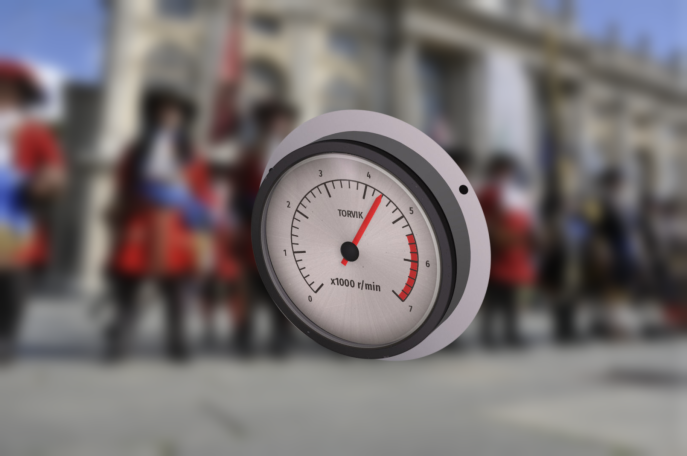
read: 4400 rpm
